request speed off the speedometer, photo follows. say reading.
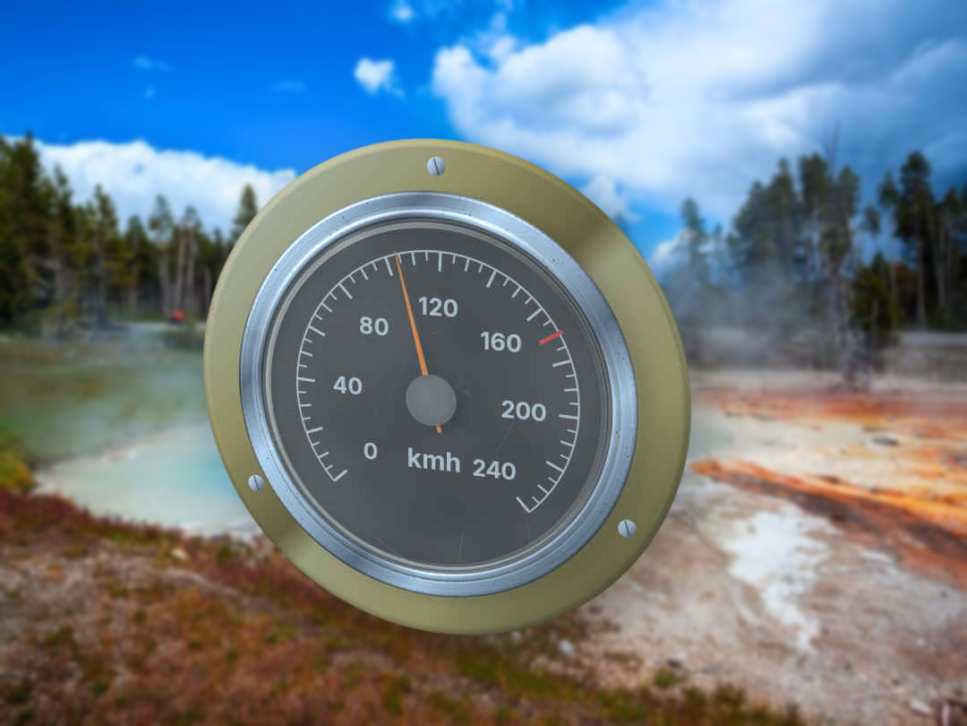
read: 105 km/h
